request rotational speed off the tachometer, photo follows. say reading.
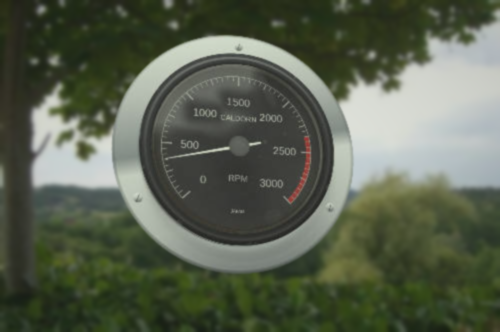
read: 350 rpm
